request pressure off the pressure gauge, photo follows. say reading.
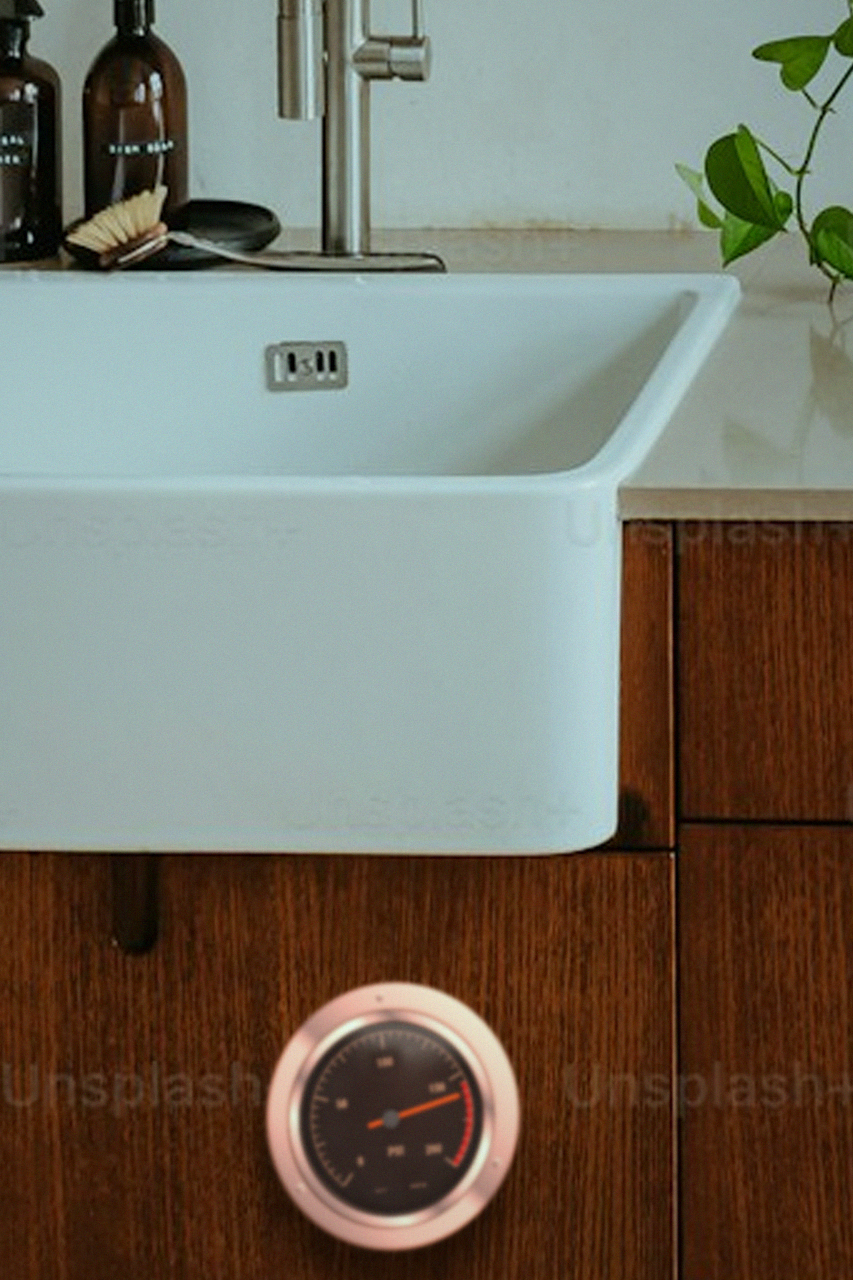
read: 160 psi
